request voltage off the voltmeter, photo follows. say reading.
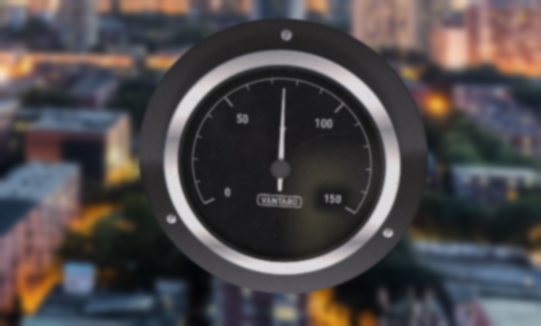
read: 75 V
